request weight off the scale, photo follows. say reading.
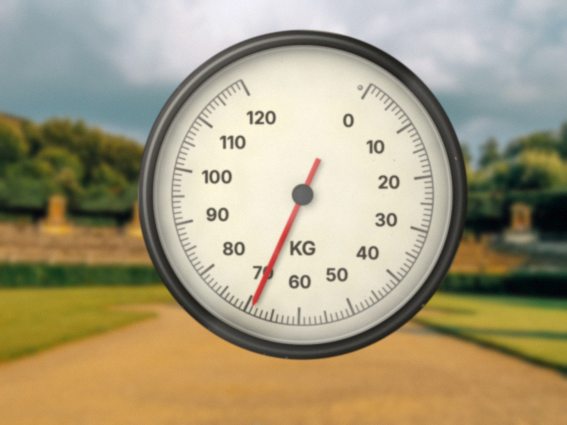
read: 69 kg
